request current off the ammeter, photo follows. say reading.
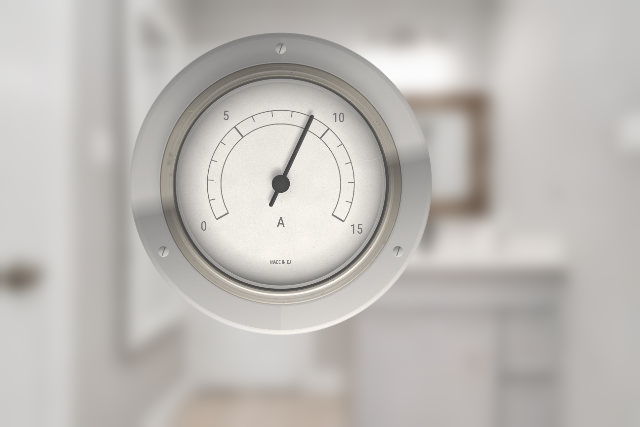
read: 9 A
